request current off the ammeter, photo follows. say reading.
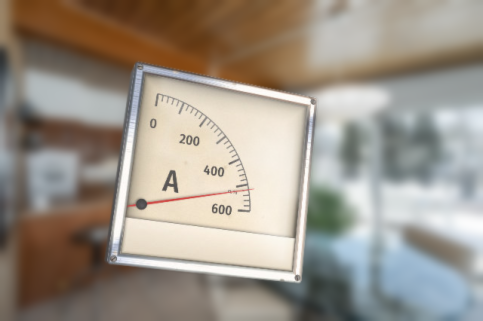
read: 520 A
